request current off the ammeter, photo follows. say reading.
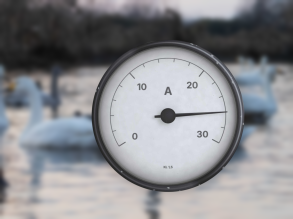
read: 26 A
